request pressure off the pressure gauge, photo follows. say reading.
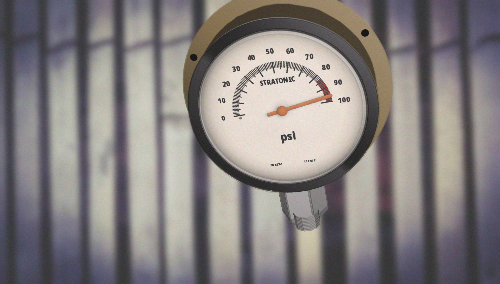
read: 95 psi
